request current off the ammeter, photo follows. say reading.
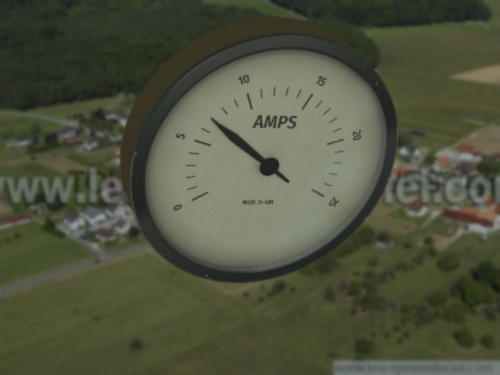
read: 7 A
